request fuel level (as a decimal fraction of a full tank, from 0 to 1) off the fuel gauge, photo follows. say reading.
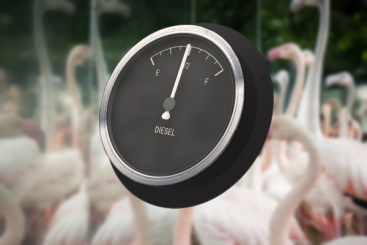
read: 0.5
